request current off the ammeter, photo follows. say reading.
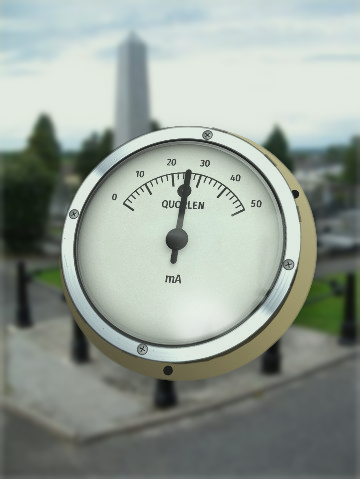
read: 26 mA
